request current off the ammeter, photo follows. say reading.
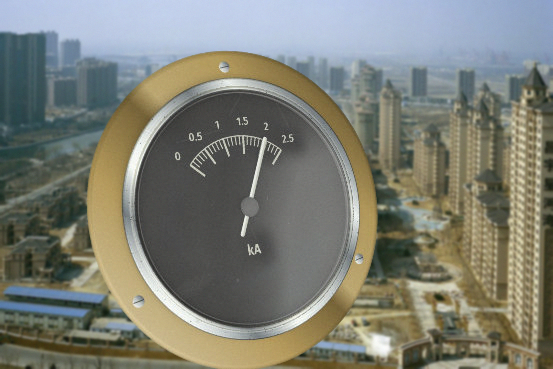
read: 2 kA
